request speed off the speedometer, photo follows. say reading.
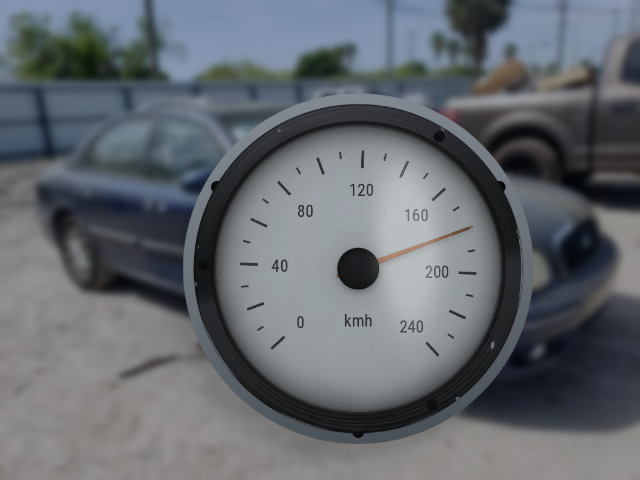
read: 180 km/h
